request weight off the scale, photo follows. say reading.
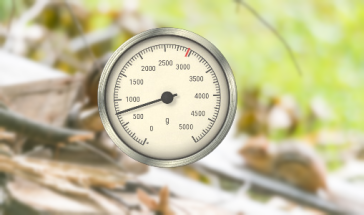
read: 750 g
